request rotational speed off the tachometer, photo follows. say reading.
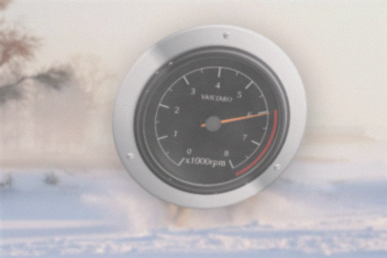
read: 6000 rpm
